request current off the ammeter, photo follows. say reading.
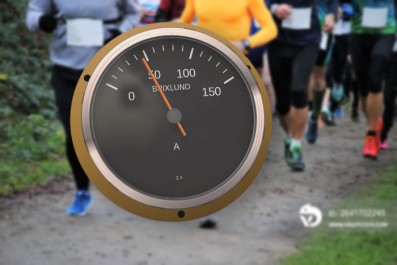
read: 45 A
